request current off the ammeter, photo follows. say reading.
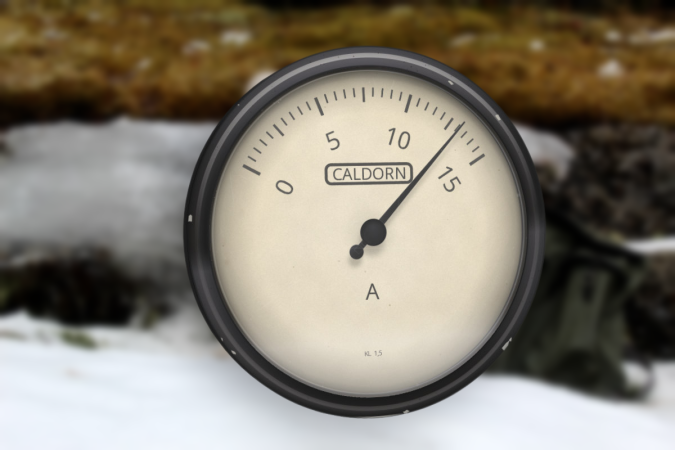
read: 13 A
